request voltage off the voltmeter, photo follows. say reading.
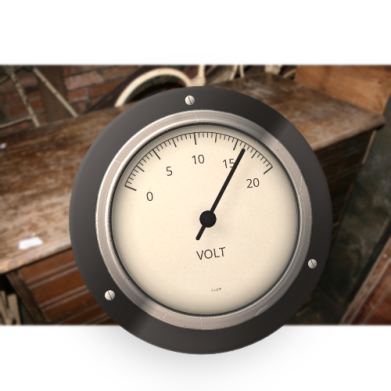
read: 16 V
